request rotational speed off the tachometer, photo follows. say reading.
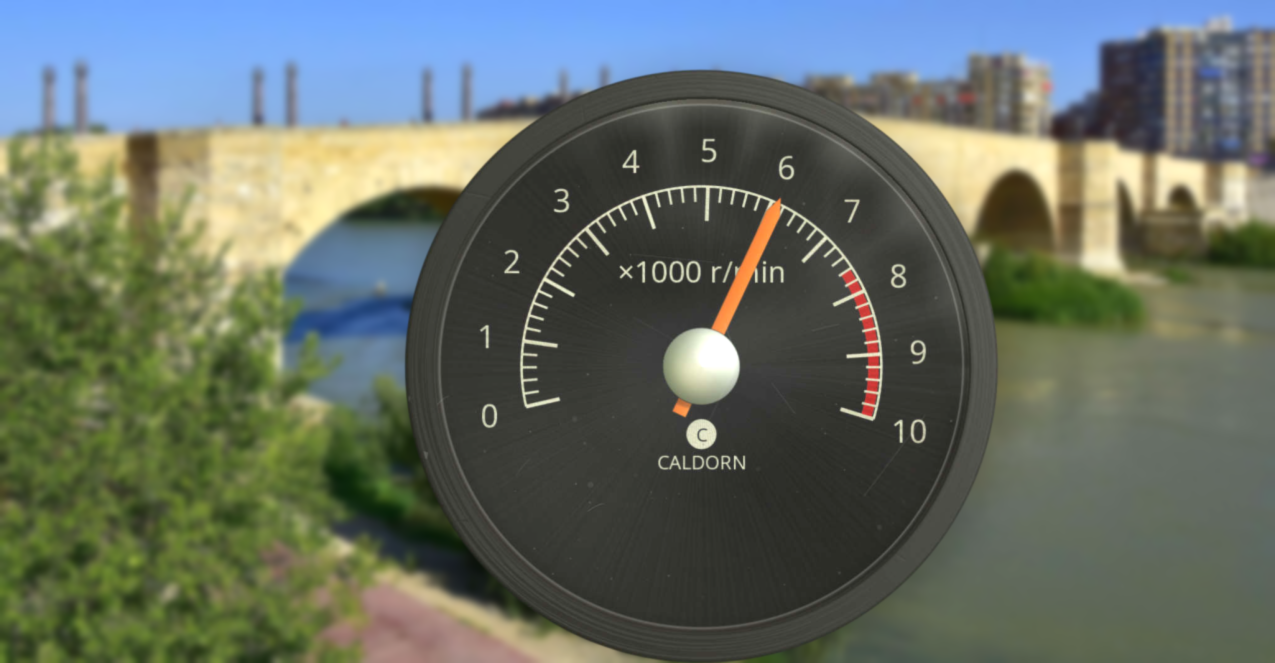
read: 6100 rpm
